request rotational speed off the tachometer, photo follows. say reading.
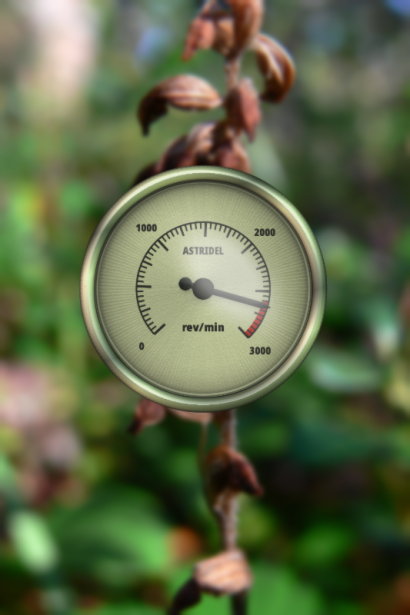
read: 2650 rpm
